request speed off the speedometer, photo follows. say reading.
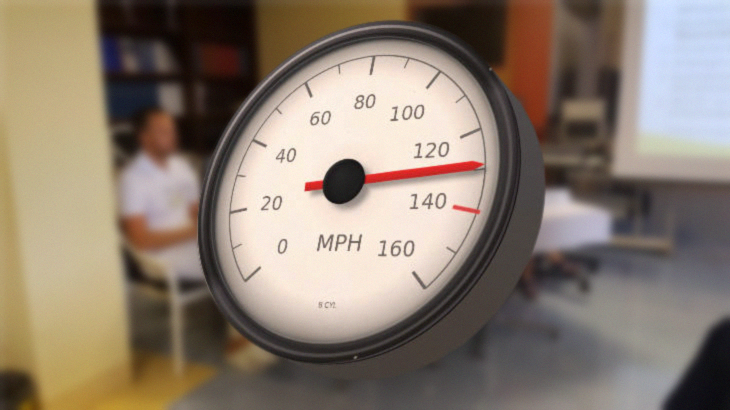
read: 130 mph
